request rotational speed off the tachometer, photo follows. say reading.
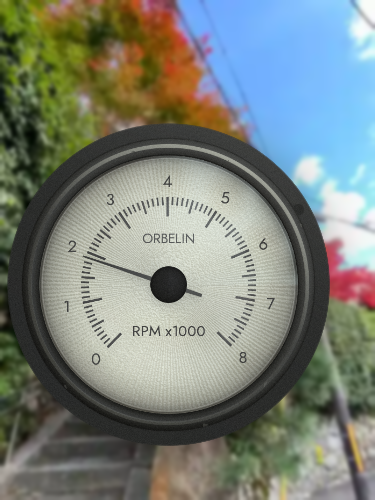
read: 1900 rpm
